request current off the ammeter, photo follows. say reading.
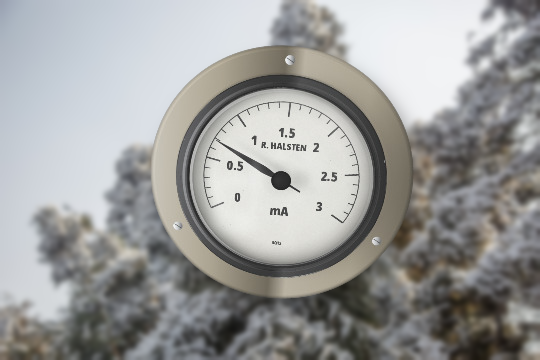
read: 0.7 mA
